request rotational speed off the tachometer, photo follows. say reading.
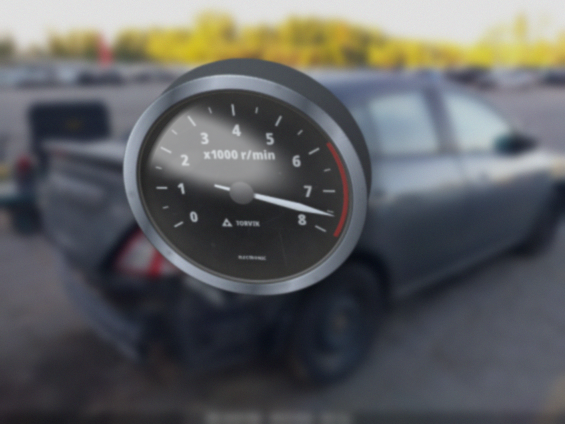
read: 7500 rpm
